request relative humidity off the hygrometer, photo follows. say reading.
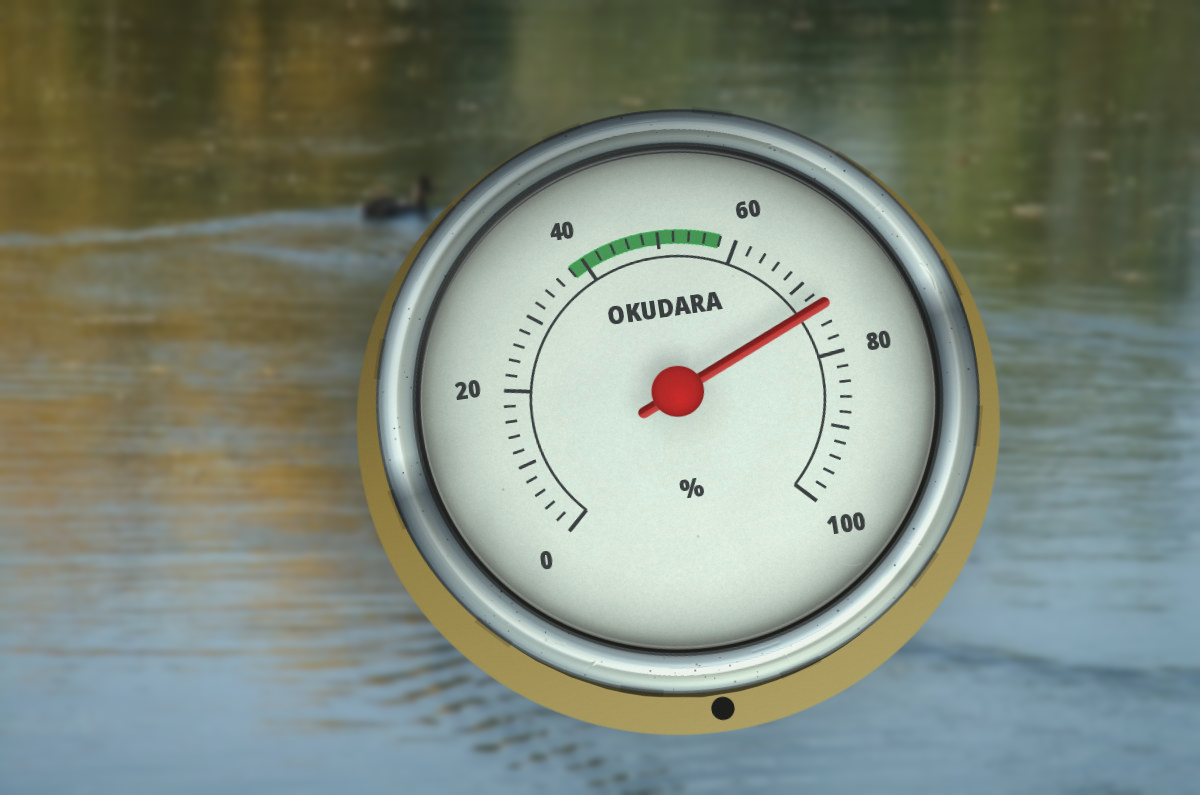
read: 74 %
